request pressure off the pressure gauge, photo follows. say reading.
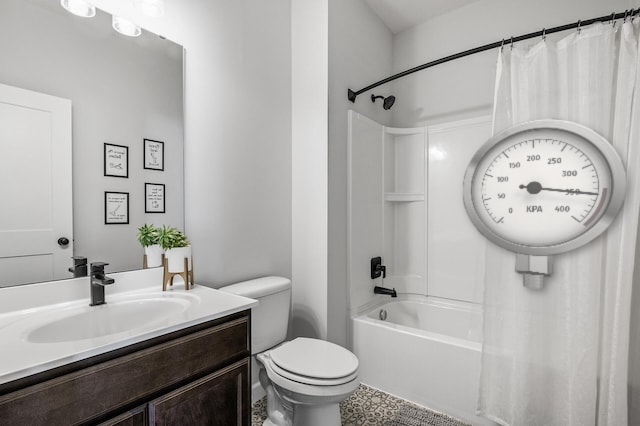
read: 350 kPa
